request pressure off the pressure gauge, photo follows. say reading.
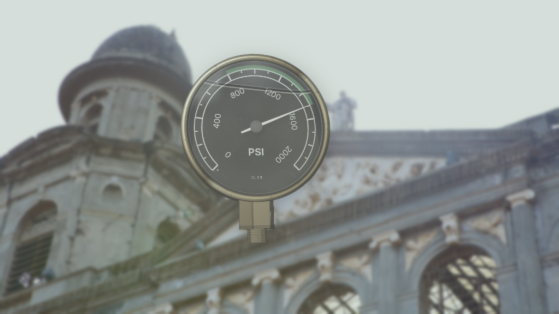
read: 1500 psi
